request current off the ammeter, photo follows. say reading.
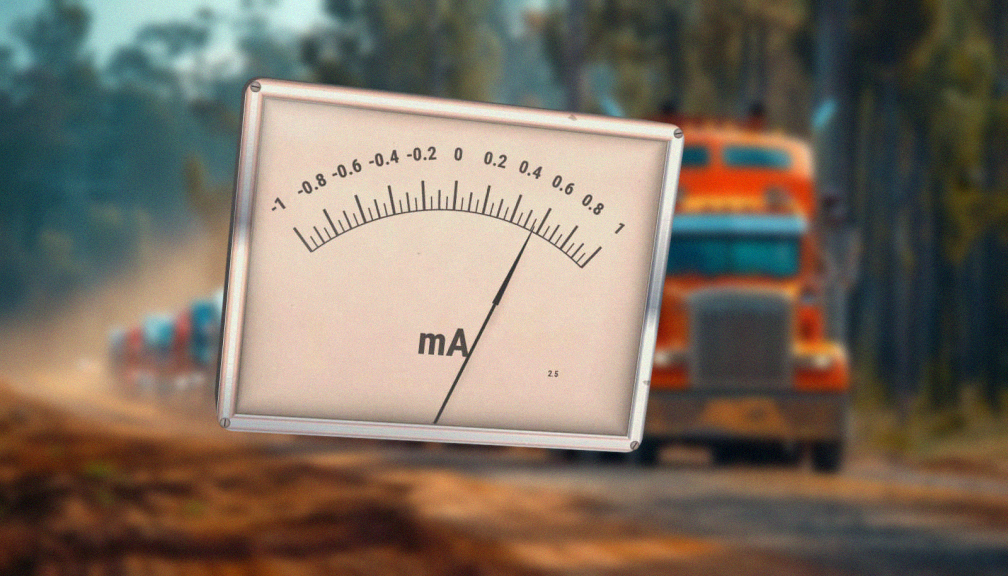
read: 0.55 mA
